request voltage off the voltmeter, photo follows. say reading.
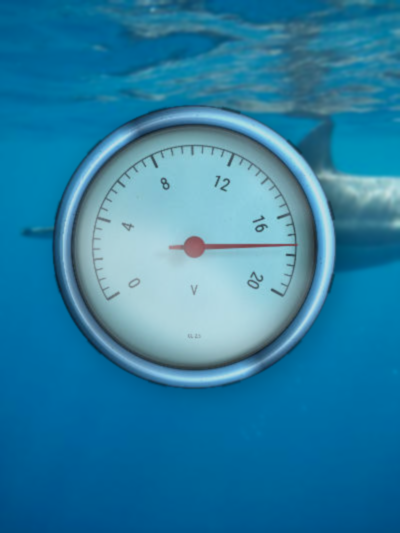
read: 17.5 V
